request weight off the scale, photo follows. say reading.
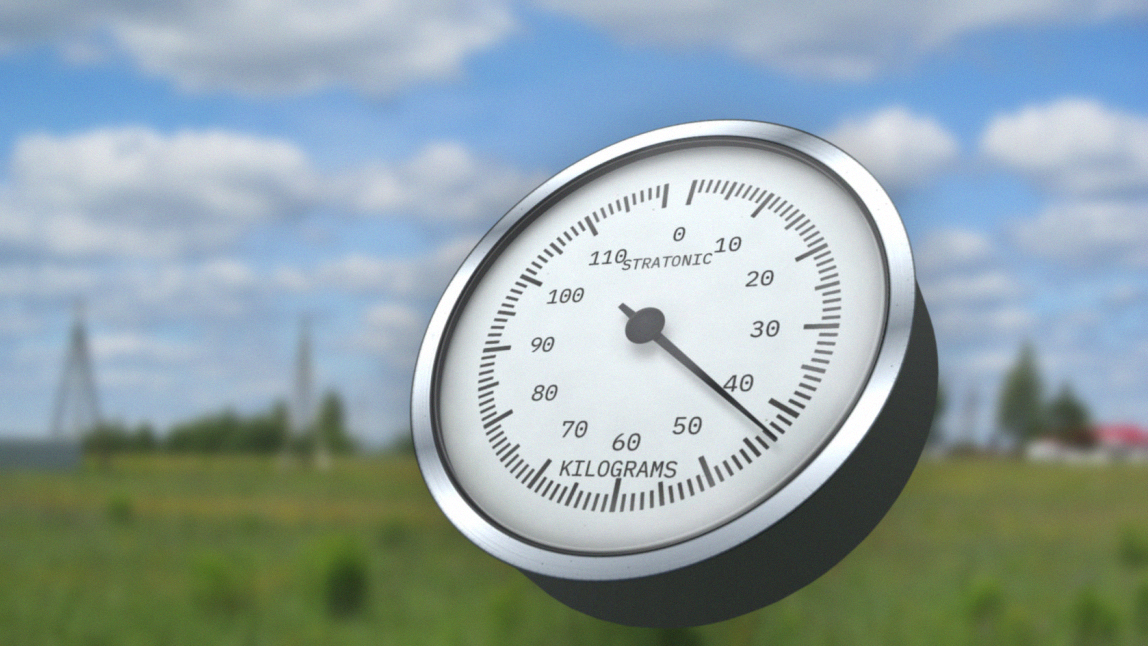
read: 43 kg
